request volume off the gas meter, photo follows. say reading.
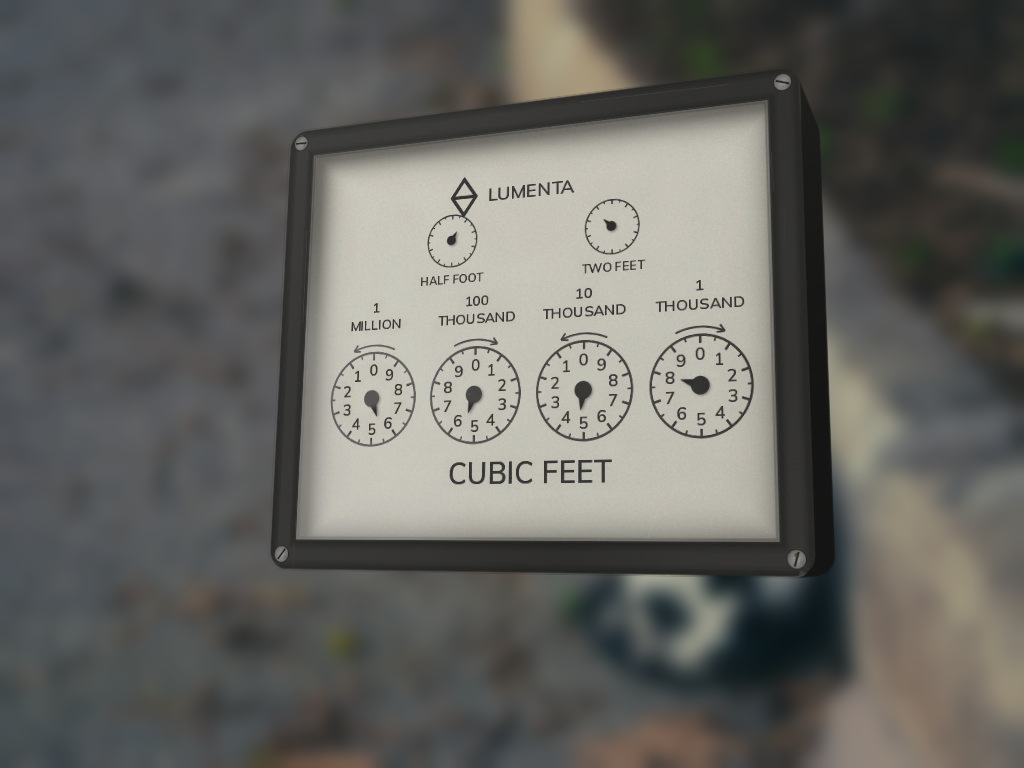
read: 554800 ft³
